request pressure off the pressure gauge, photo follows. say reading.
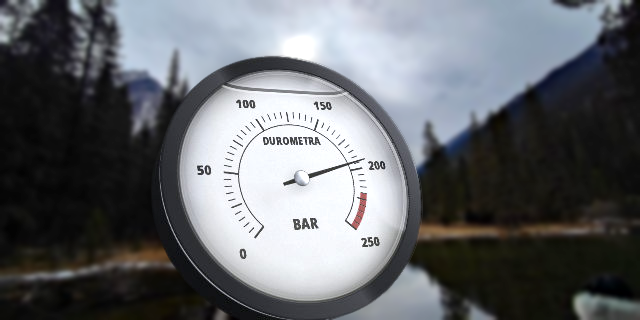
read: 195 bar
